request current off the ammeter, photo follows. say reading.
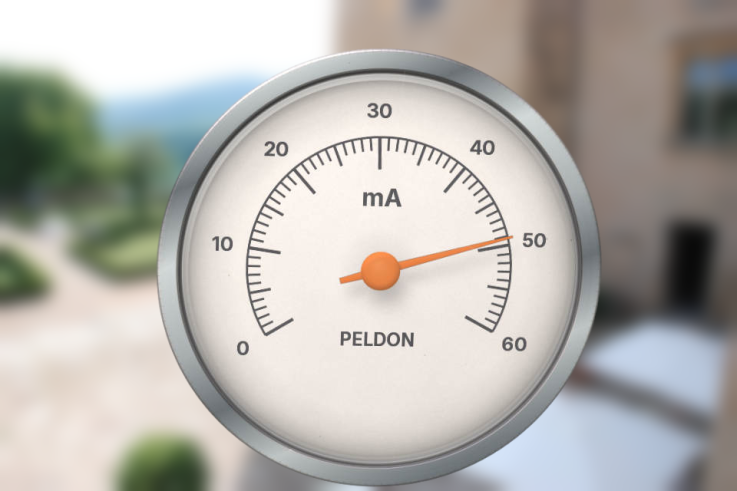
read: 49 mA
